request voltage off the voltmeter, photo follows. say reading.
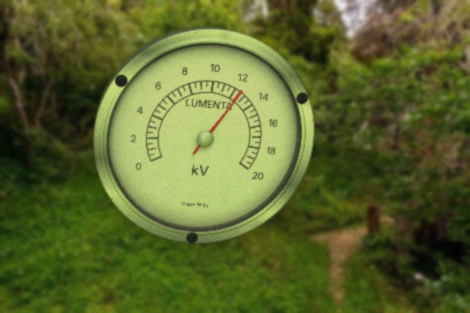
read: 12.5 kV
